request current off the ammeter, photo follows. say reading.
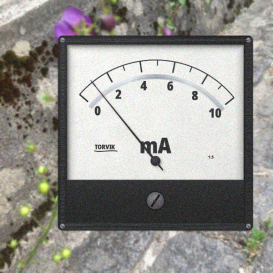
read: 1 mA
